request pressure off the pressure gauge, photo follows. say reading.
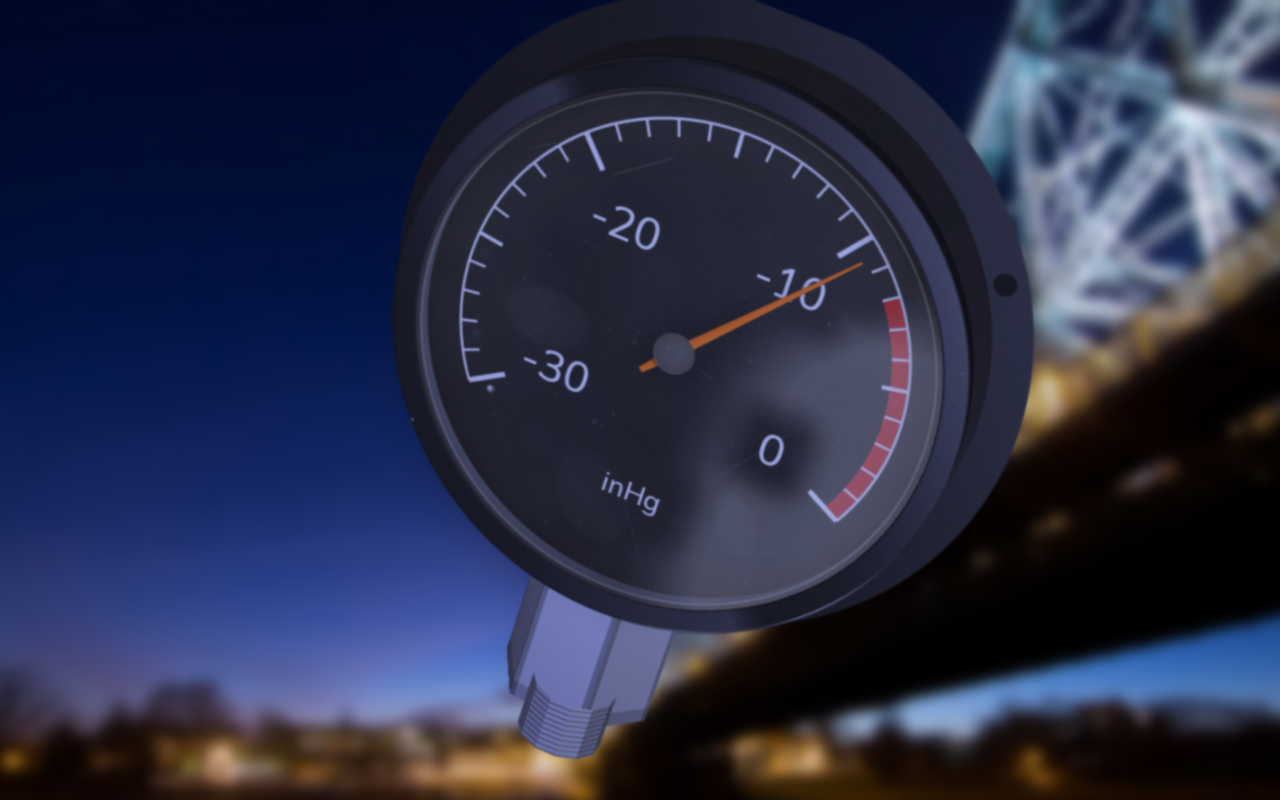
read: -9.5 inHg
